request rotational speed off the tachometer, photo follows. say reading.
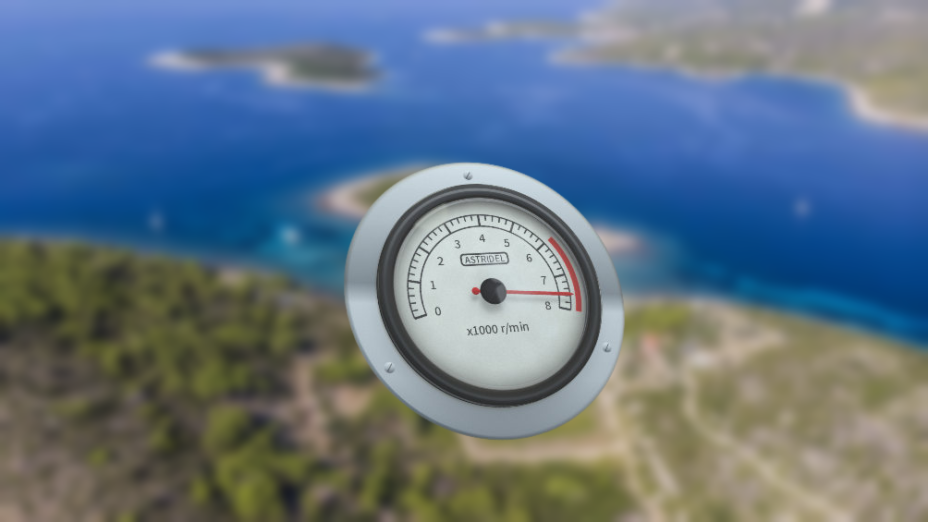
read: 7600 rpm
